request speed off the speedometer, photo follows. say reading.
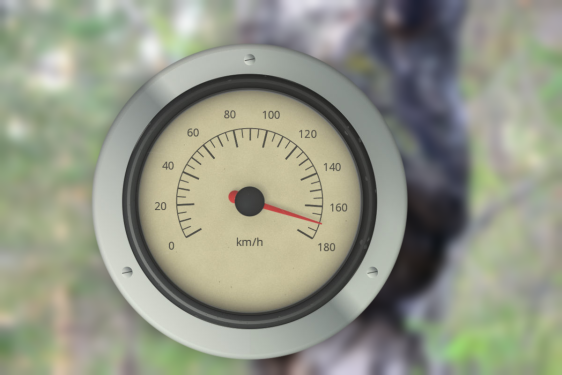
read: 170 km/h
